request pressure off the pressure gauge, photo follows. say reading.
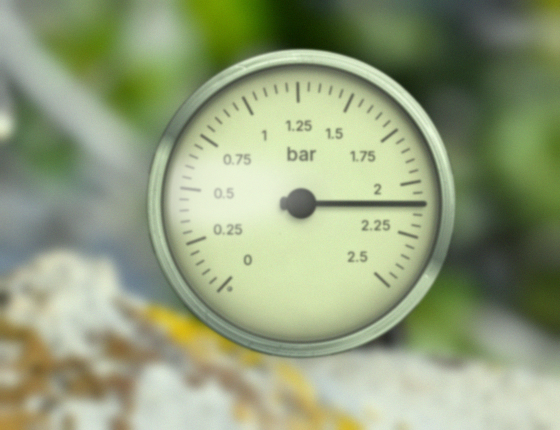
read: 2.1 bar
